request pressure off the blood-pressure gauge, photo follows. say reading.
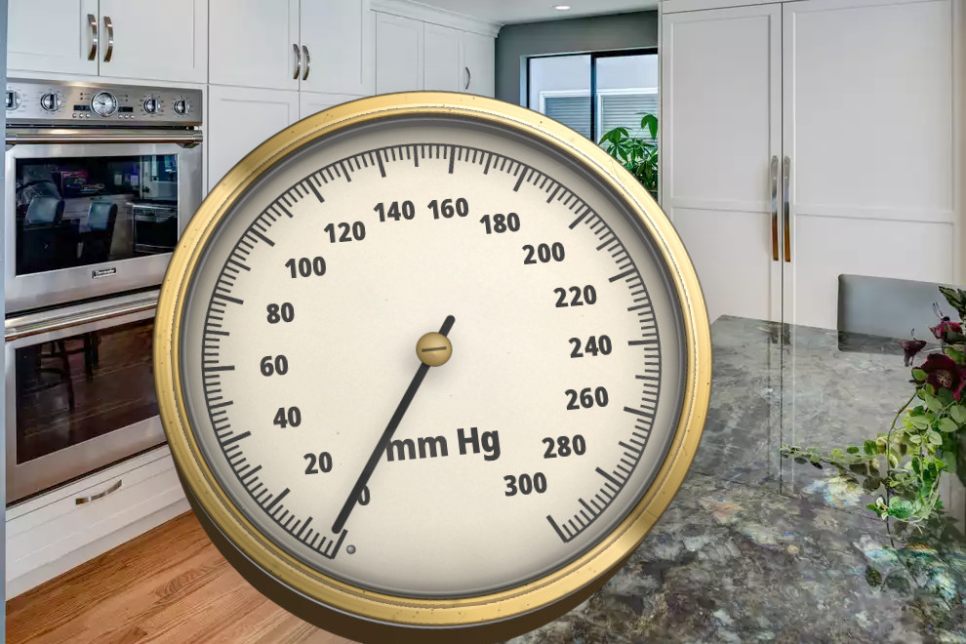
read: 2 mmHg
